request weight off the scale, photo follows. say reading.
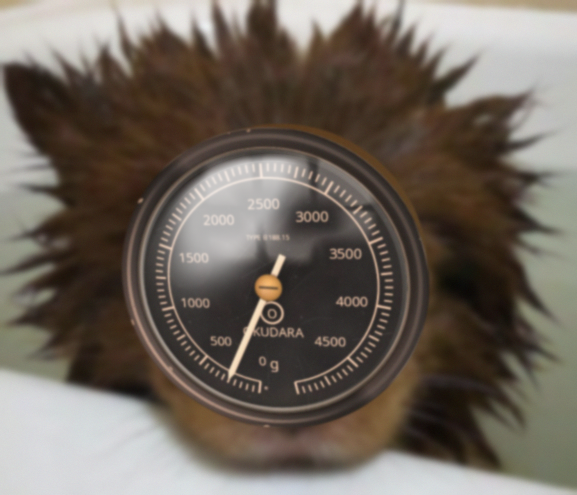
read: 250 g
